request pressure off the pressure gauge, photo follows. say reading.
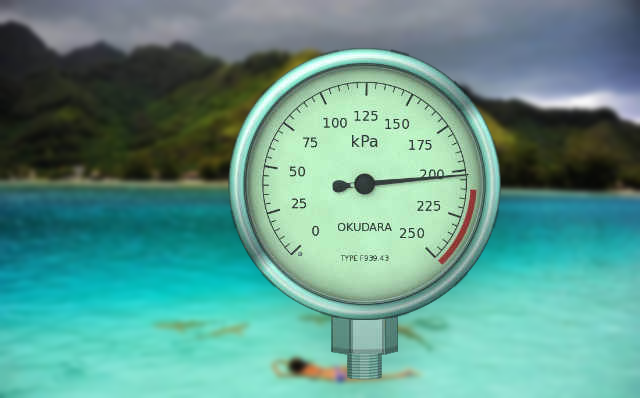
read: 202.5 kPa
